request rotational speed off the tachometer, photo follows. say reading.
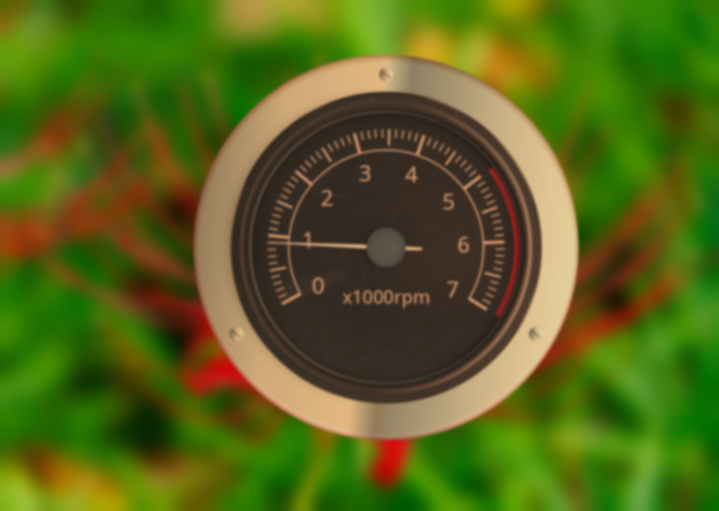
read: 900 rpm
